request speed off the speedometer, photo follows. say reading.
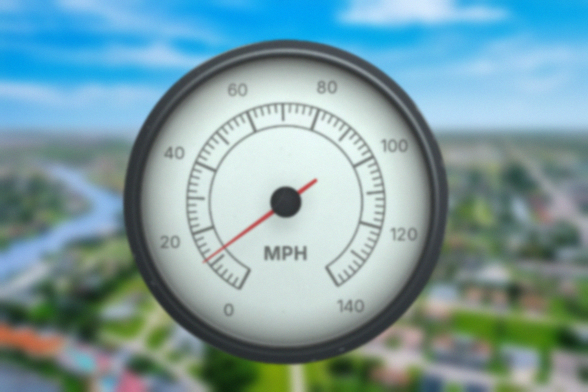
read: 12 mph
